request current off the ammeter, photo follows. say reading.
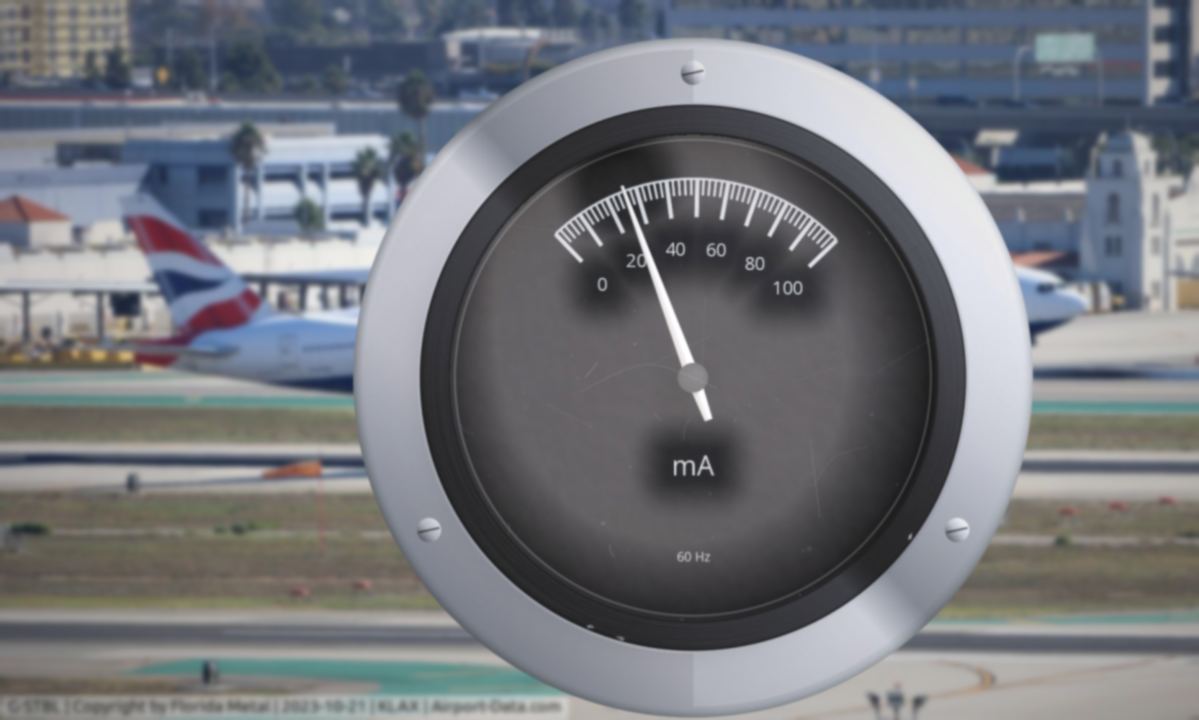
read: 26 mA
